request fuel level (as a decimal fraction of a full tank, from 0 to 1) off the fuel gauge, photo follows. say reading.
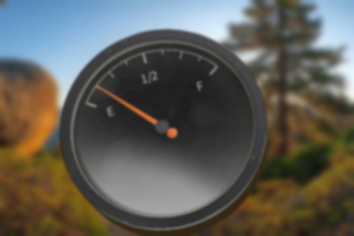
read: 0.125
